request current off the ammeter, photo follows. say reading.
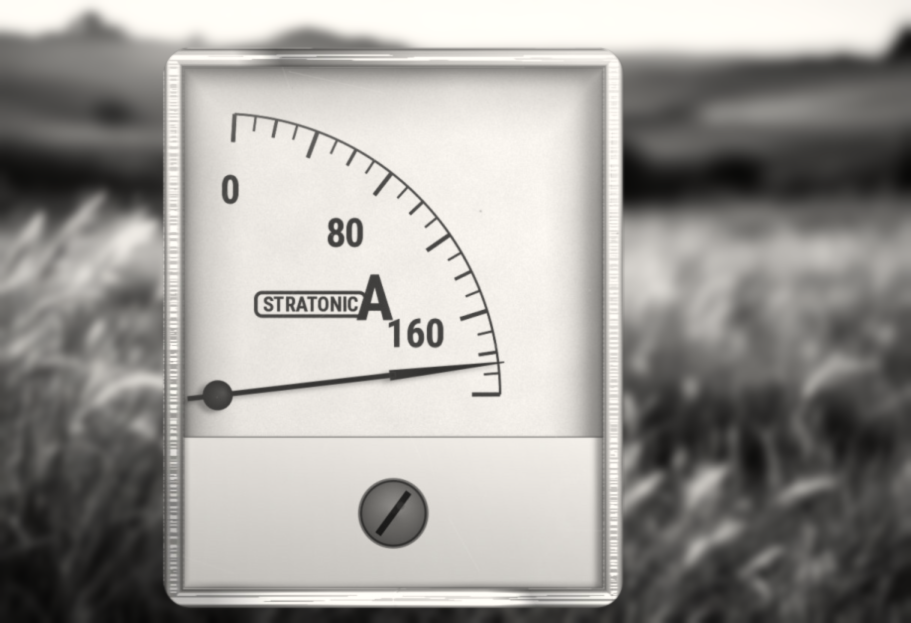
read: 185 A
